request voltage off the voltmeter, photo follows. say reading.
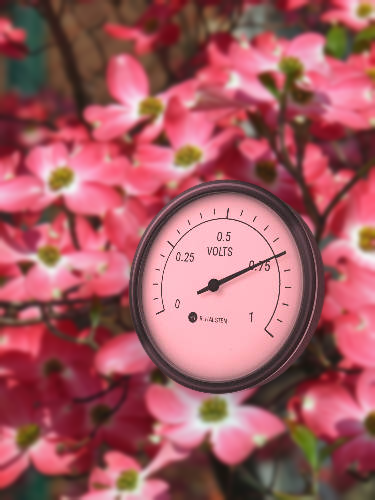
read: 0.75 V
